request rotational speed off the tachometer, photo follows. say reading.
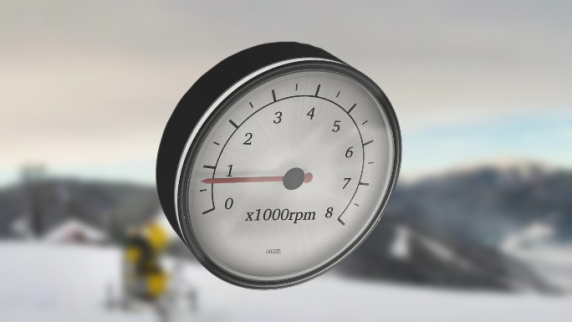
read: 750 rpm
